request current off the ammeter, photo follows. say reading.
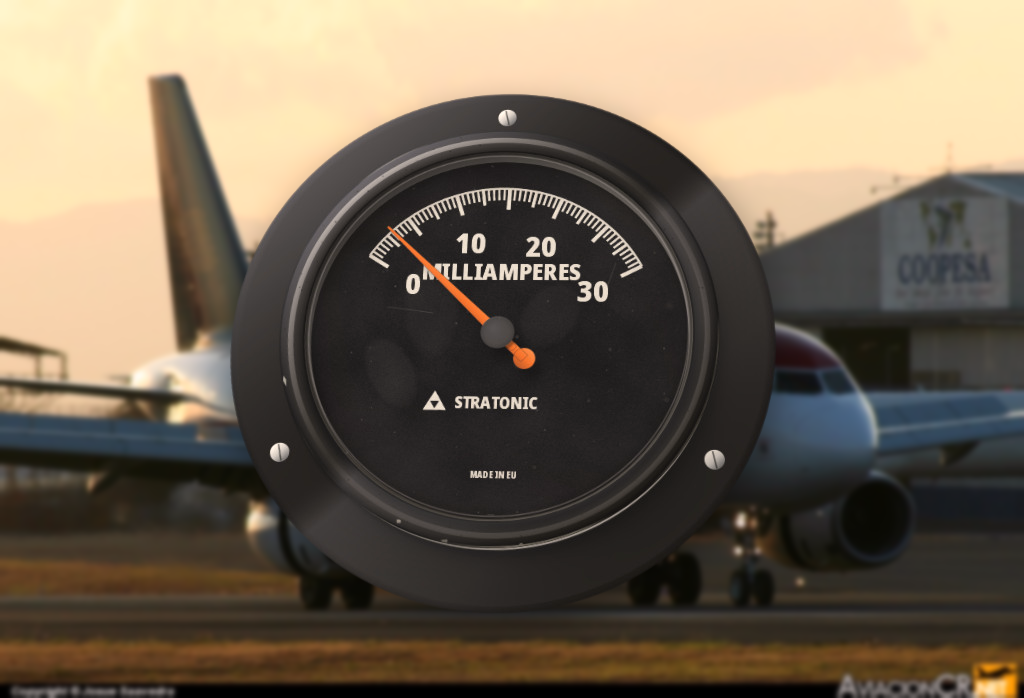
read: 3 mA
